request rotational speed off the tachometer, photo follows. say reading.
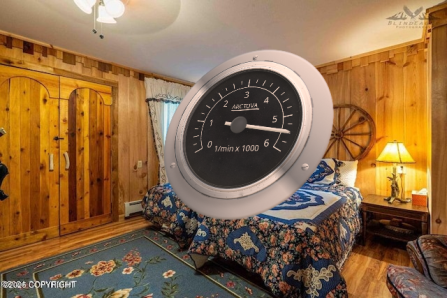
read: 5500 rpm
